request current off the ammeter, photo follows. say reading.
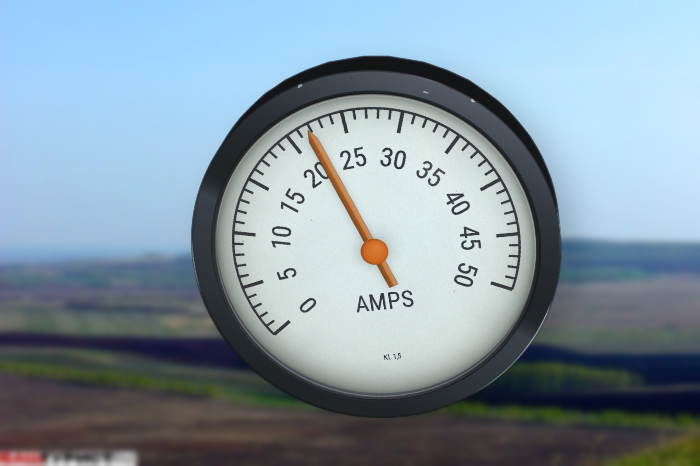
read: 22 A
